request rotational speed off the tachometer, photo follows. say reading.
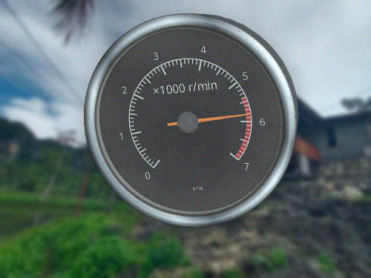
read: 5800 rpm
